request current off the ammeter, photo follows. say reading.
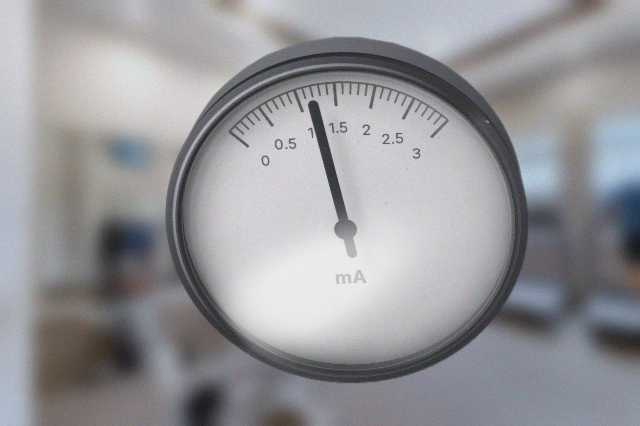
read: 1.2 mA
